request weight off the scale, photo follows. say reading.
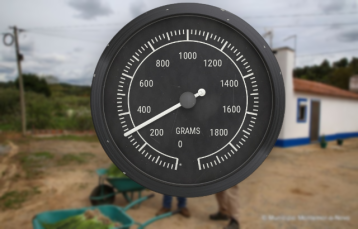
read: 300 g
